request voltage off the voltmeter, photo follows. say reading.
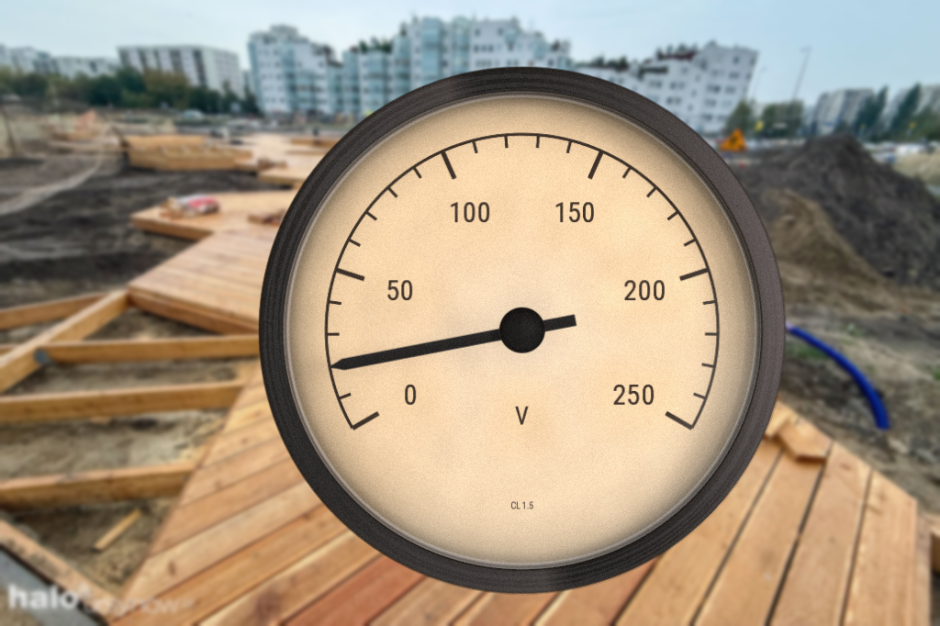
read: 20 V
